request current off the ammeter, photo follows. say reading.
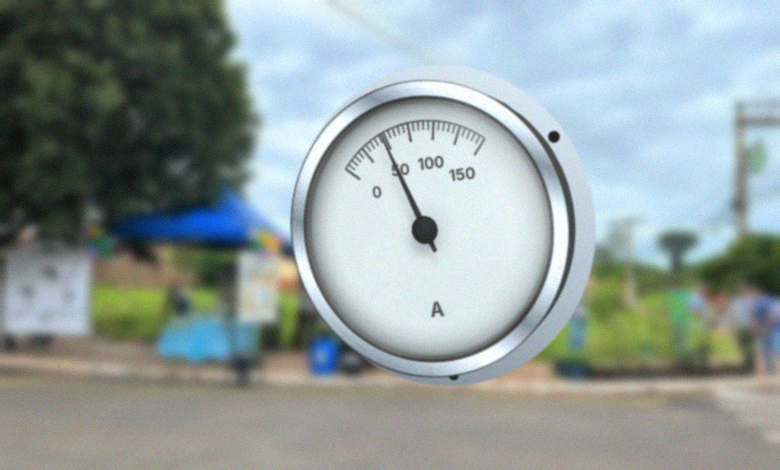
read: 50 A
